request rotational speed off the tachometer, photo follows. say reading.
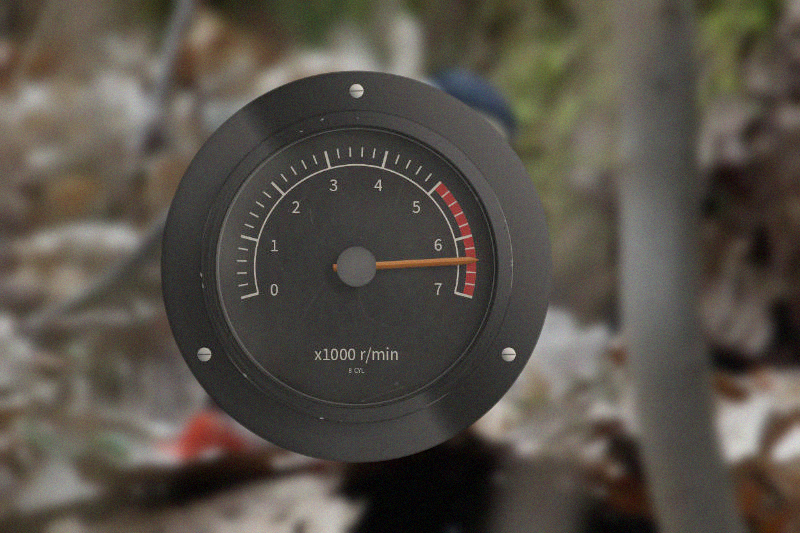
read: 6400 rpm
